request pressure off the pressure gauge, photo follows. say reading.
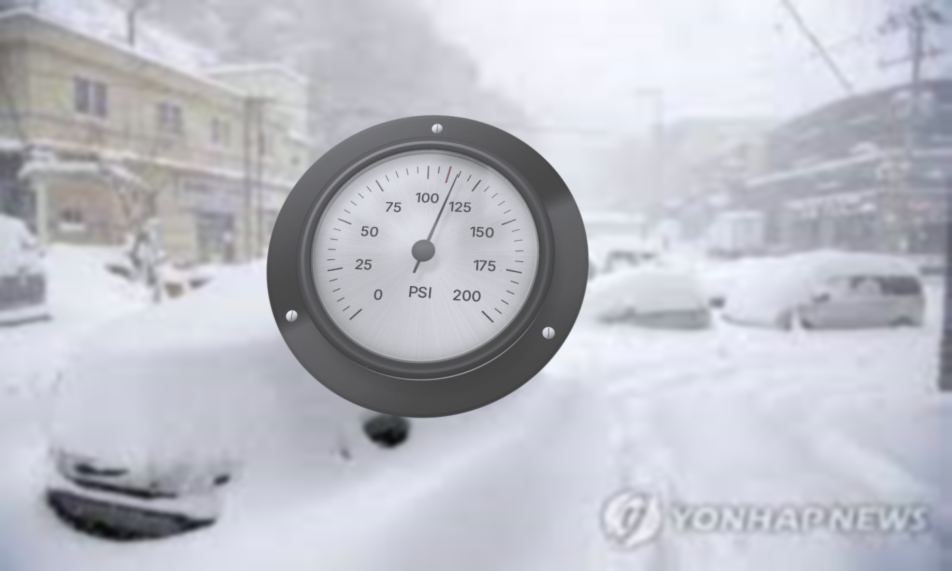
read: 115 psi
